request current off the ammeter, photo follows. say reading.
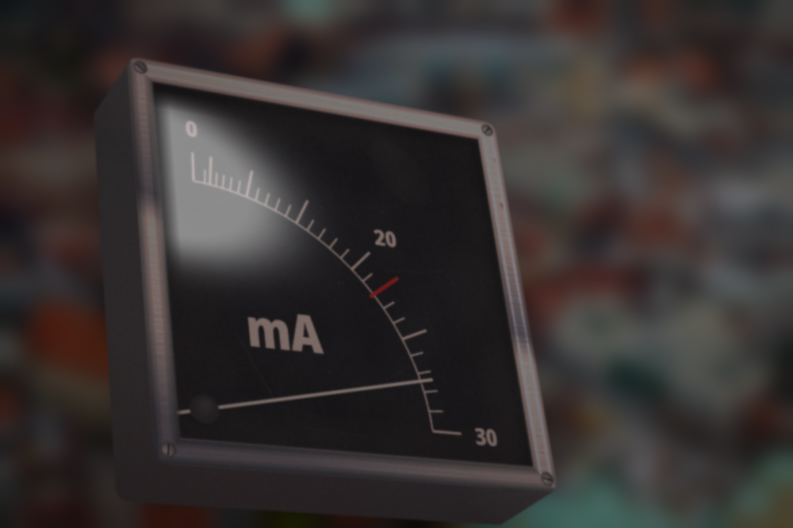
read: 27.5 mA
